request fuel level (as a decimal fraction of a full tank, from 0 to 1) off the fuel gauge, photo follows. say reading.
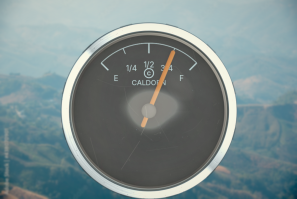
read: 0.75
